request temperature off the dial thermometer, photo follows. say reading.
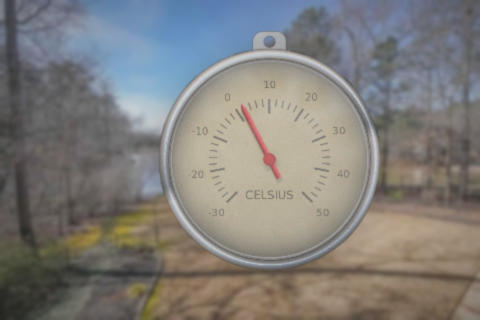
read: 2 °C
